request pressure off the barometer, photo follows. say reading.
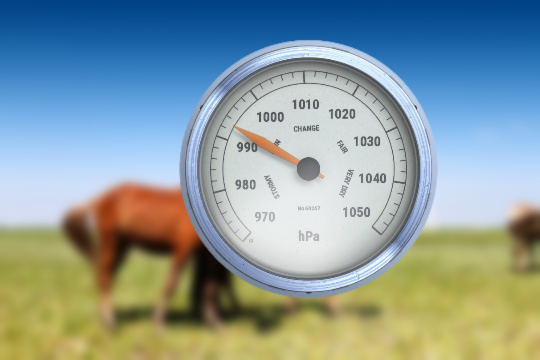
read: 993 hPa
